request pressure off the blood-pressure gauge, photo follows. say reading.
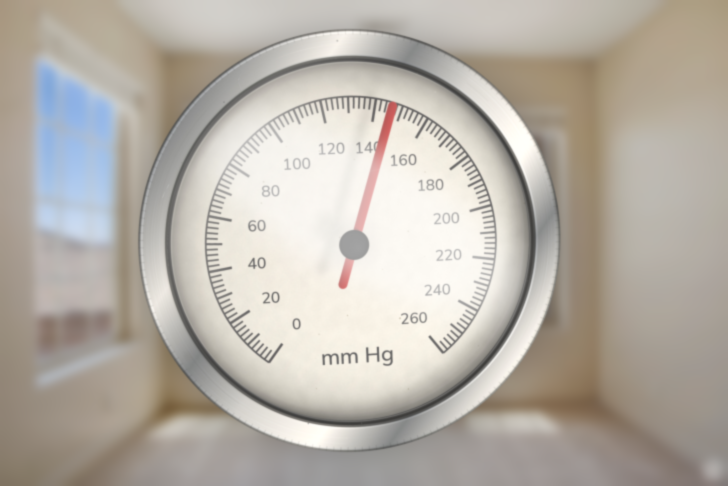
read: 146 mmHg
